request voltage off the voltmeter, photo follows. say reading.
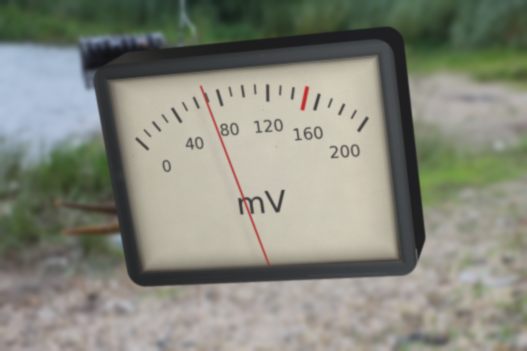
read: 70 mV
